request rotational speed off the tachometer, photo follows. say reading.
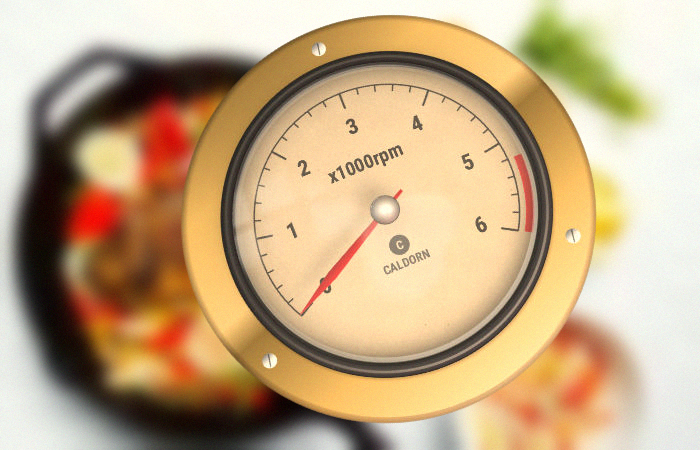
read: 0 rpm
